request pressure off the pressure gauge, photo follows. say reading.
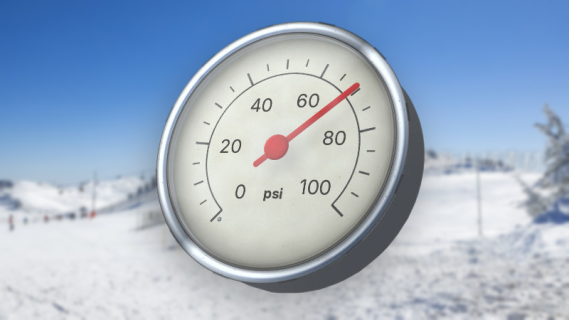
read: 70 psi
